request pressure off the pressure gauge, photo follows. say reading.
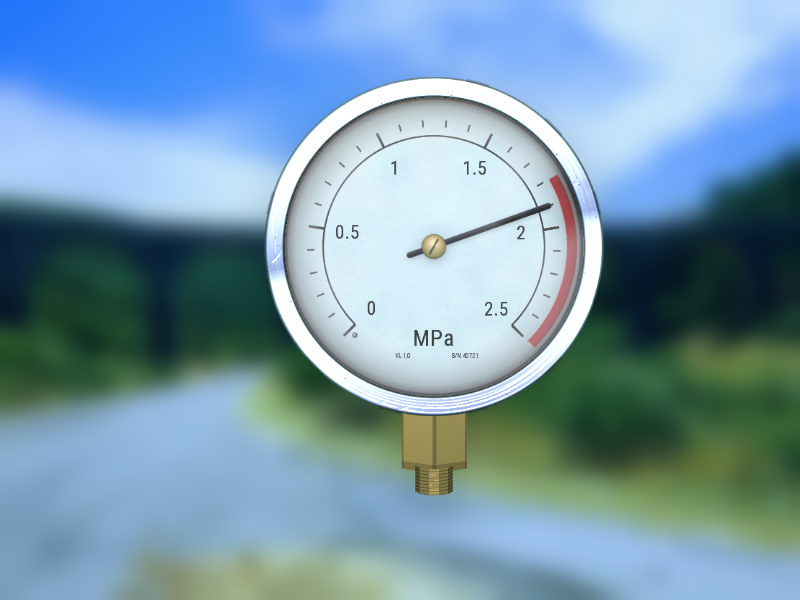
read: 1.9 MPa
